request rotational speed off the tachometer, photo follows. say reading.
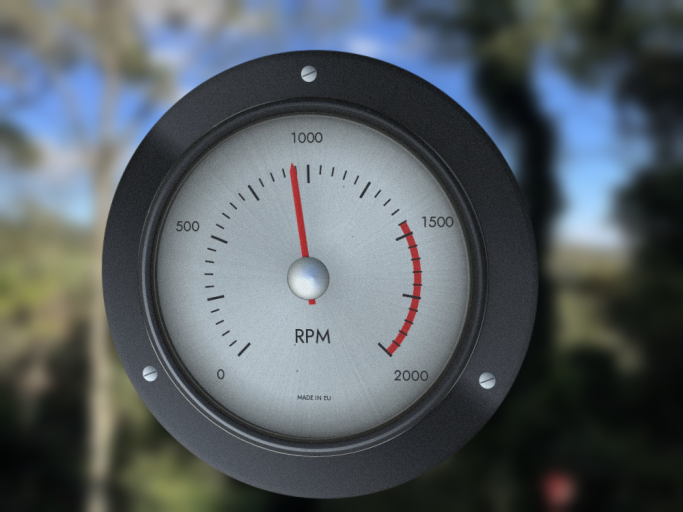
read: 950 rpm
